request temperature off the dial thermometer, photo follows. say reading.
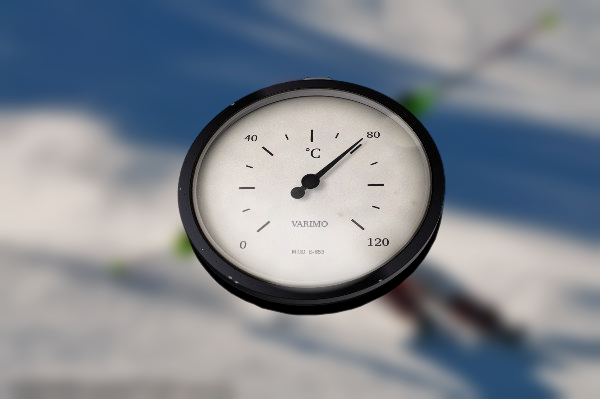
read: 80 °C
